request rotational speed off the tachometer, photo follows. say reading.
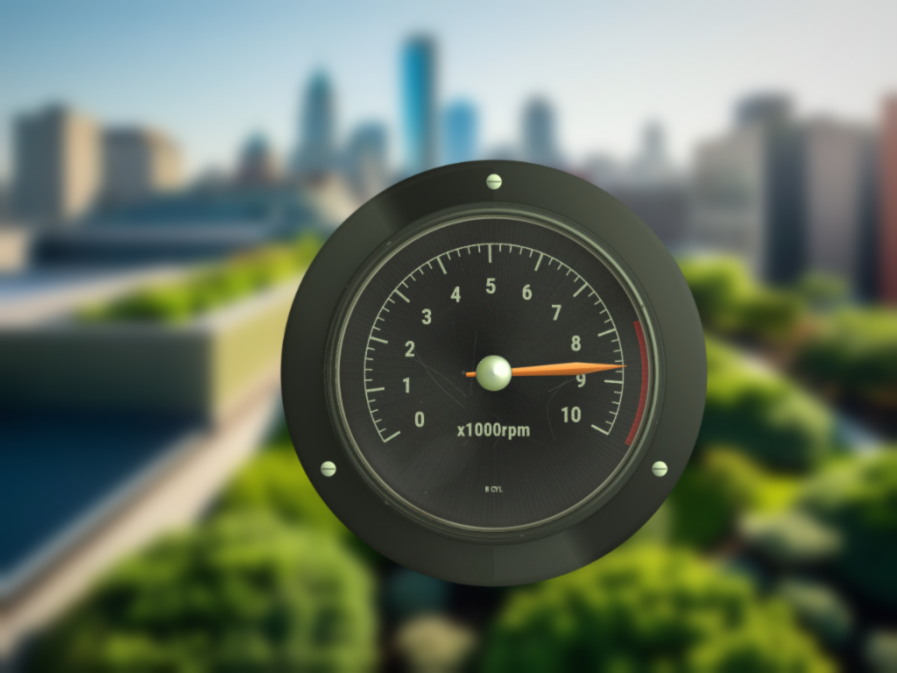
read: 8700 rpm
